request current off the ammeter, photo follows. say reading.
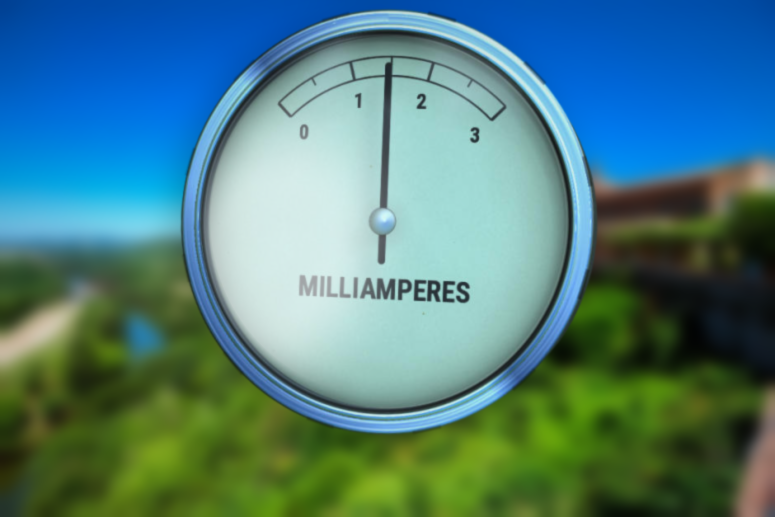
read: 1.5 mA
